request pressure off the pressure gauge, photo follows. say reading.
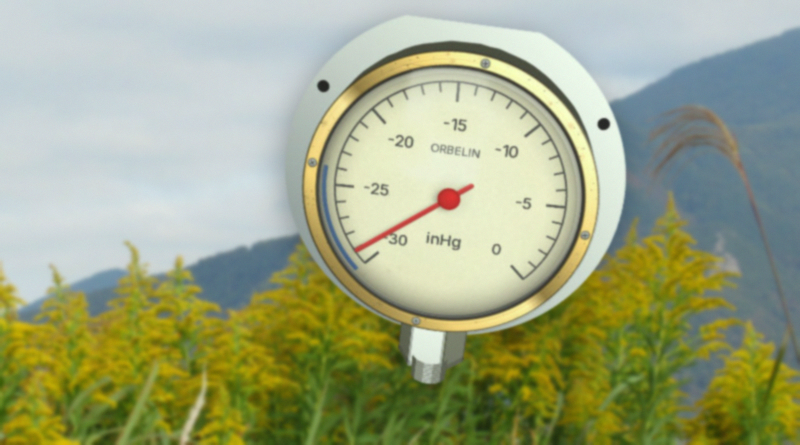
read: -29 inHg
